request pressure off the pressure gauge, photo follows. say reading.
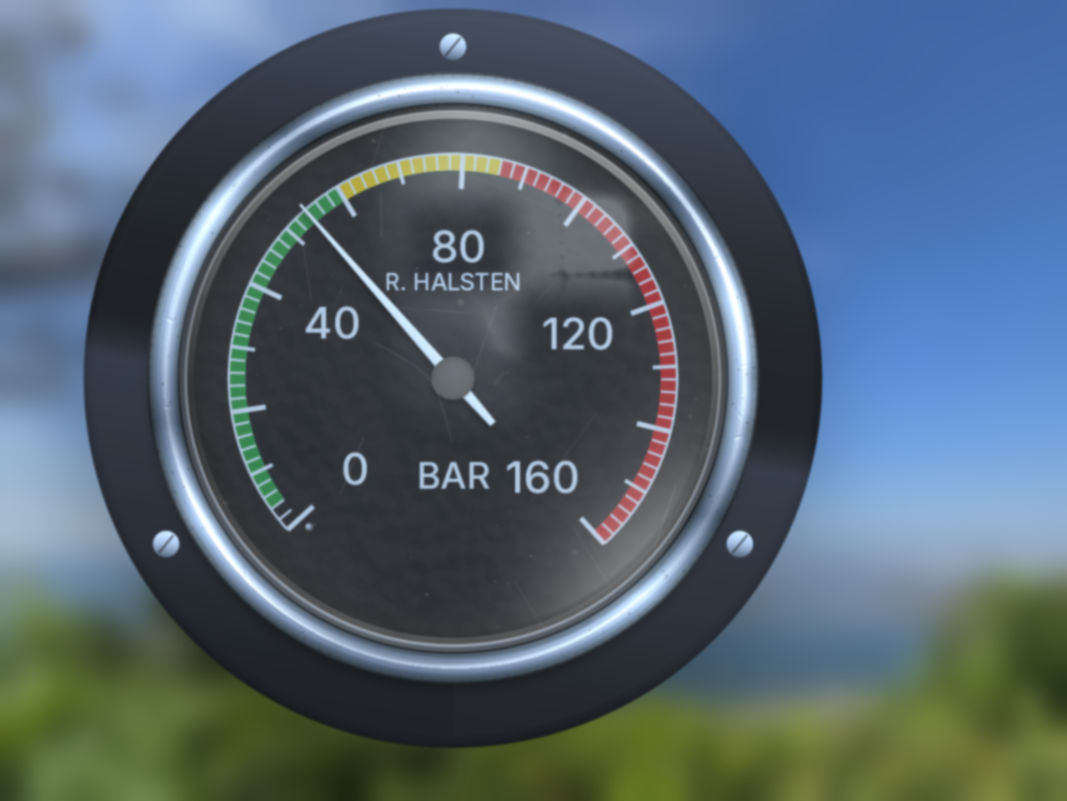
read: 54 bar
